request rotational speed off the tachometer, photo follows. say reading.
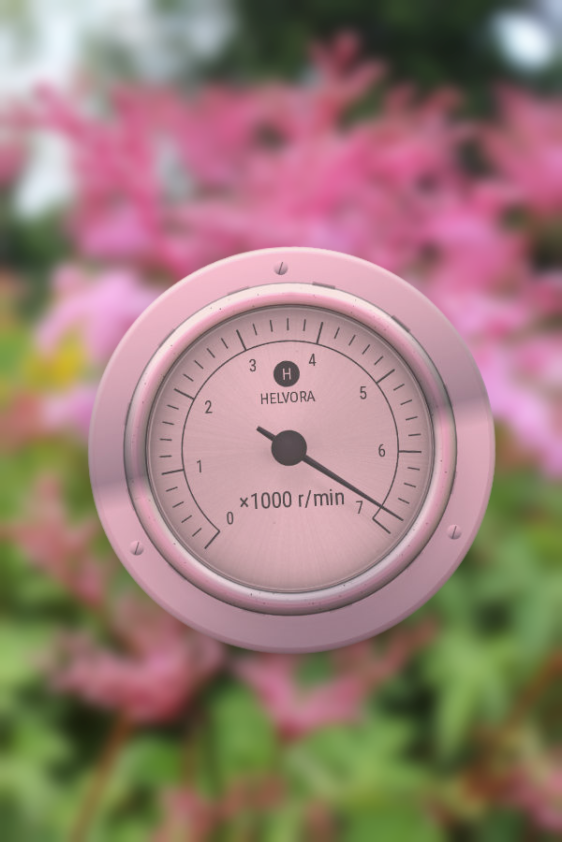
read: 6800 rpm
